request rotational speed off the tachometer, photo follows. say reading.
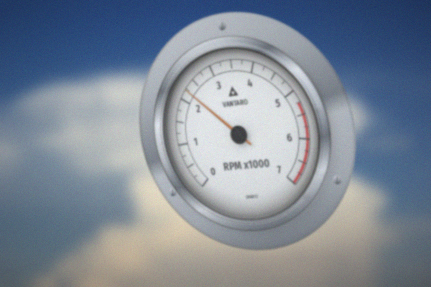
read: 2250 rpm
